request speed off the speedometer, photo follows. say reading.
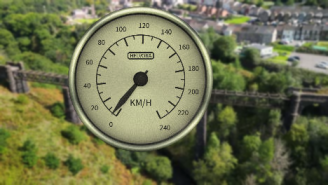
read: 5 km/h
